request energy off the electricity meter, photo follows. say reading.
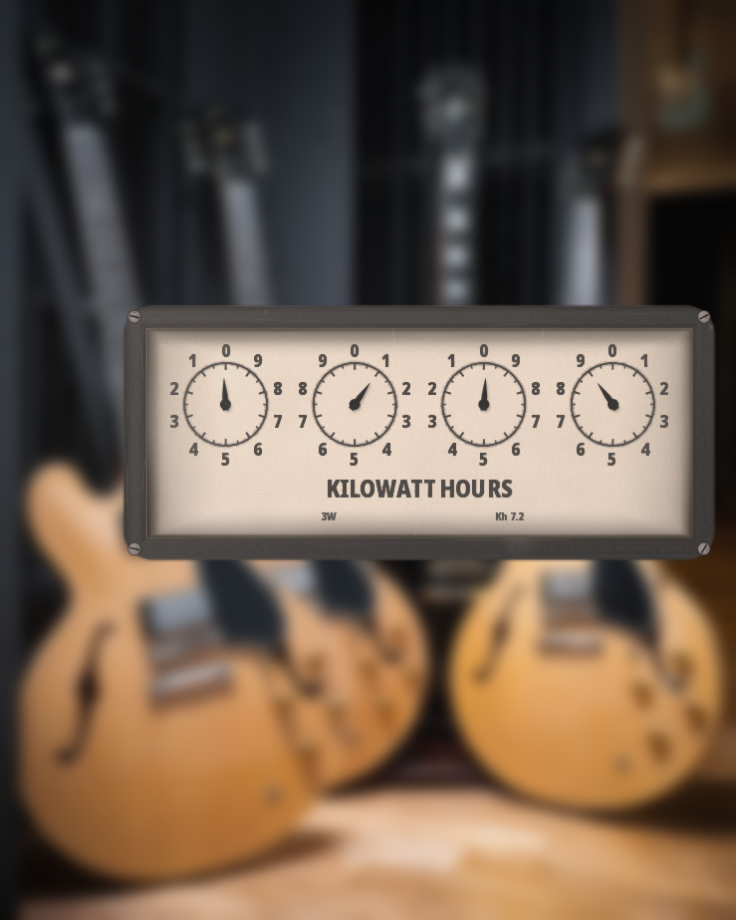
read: 99 kWh
